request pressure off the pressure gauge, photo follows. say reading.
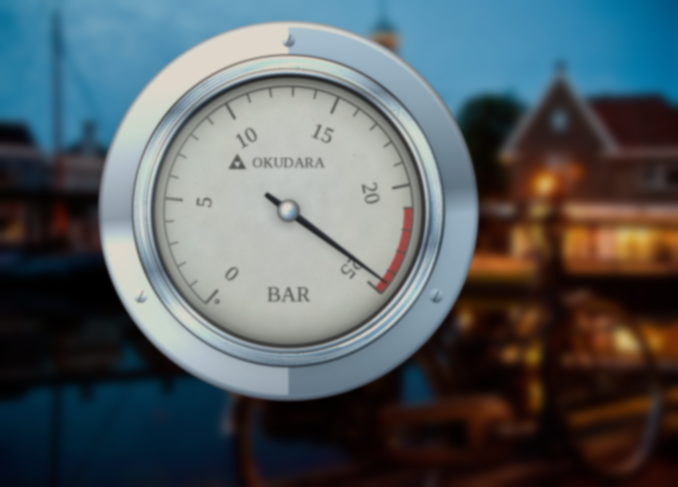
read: 24.5 bar
